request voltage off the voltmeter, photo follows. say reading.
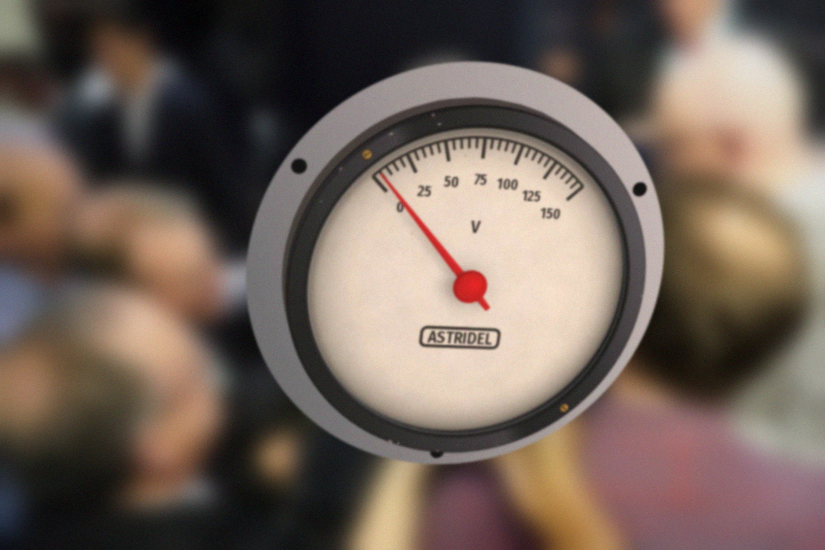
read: 5 V
